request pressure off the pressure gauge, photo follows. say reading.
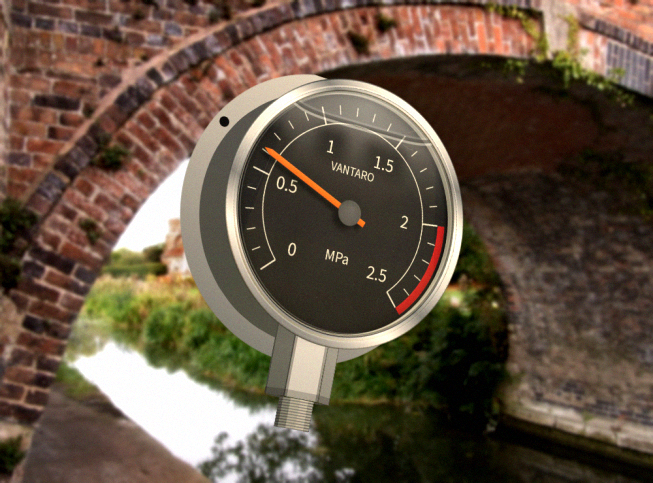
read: 0.6 MPa
